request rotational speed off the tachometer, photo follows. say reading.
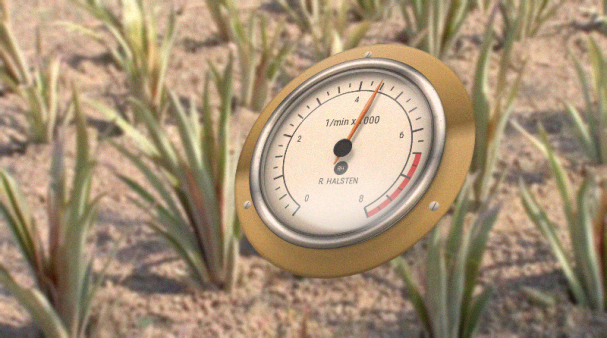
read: 4500 rpm
